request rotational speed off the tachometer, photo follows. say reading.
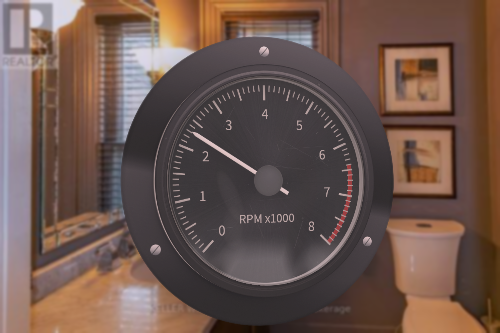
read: 2300 rpm
